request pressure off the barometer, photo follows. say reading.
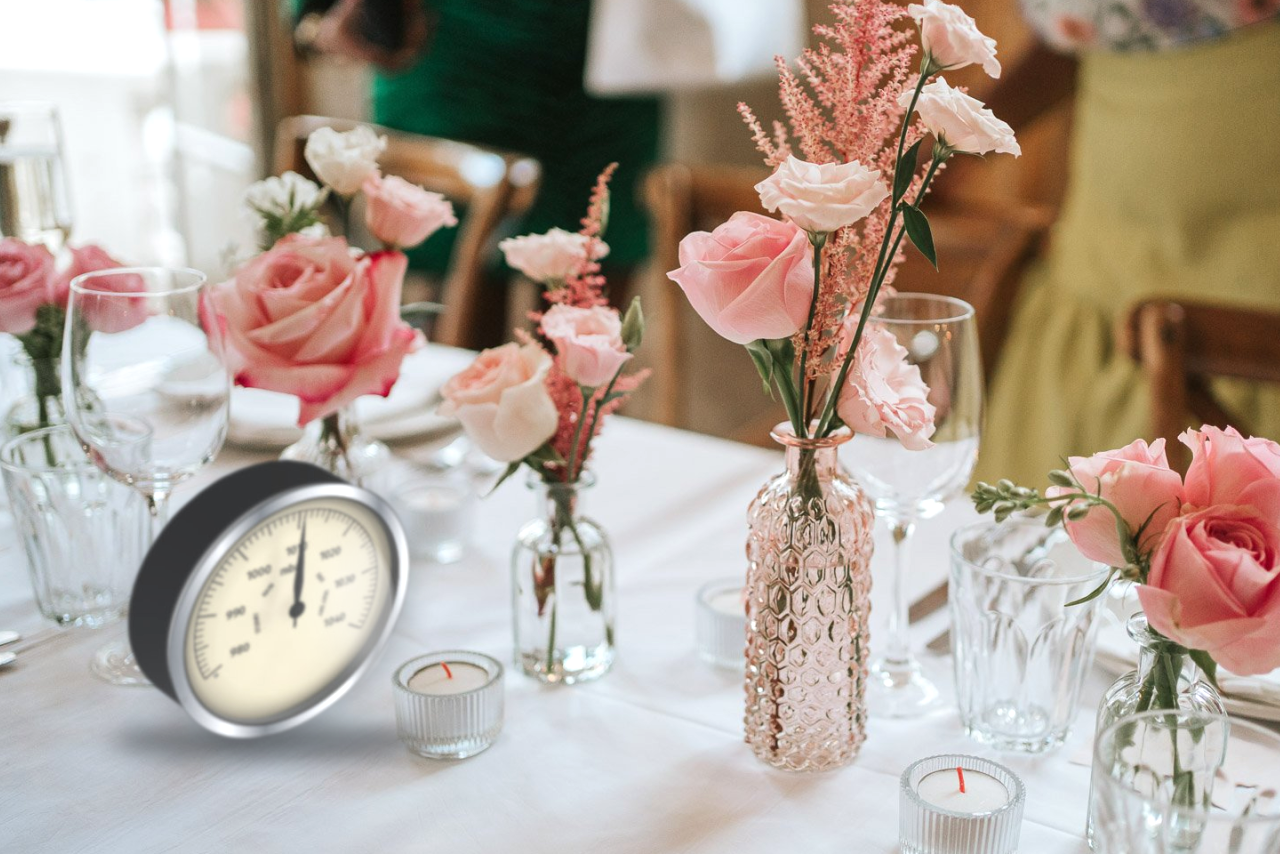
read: 1010 mbar
